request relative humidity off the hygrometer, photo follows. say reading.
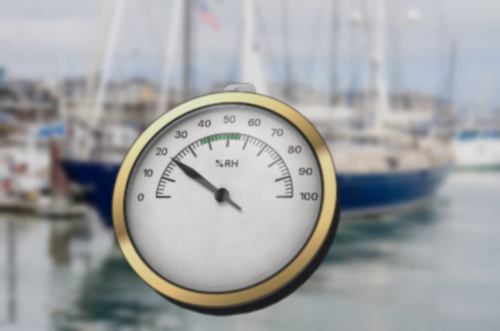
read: 20 %
